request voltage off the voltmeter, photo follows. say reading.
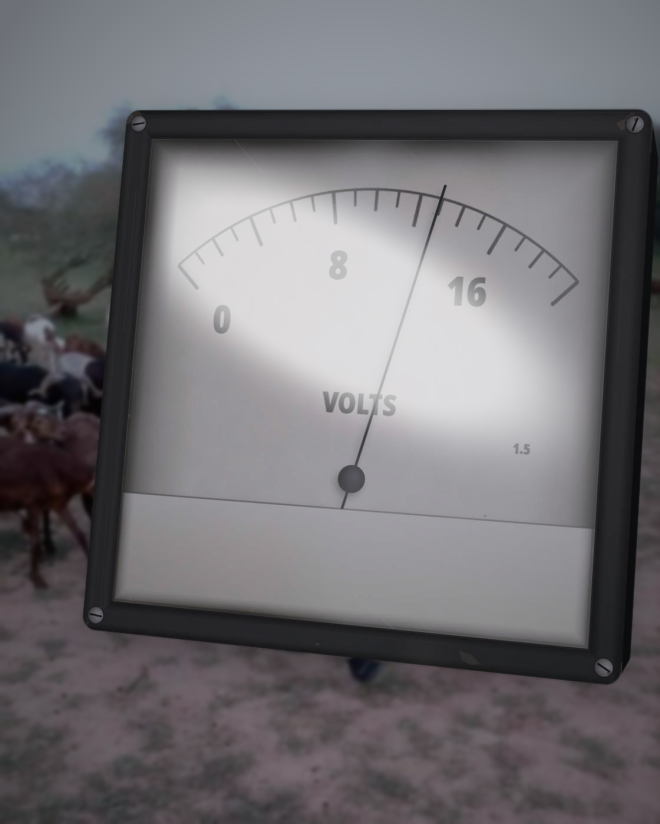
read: 13 V
